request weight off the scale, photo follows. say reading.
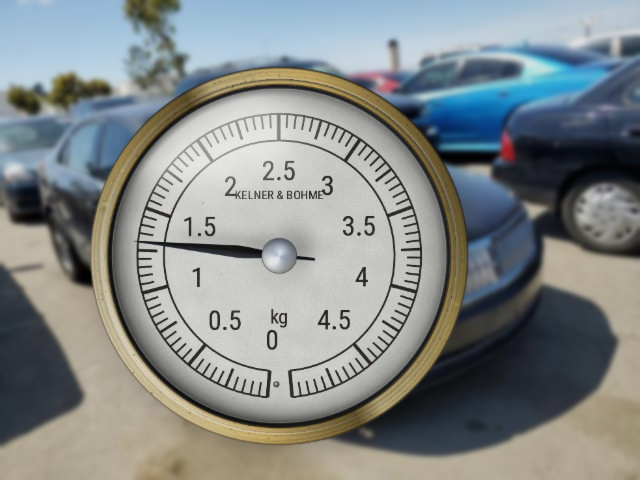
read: 1.3 kg
